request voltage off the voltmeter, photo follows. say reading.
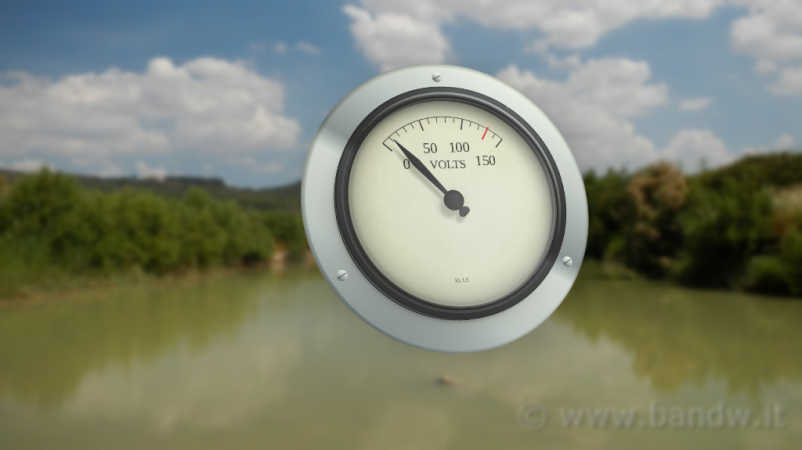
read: 10 V
